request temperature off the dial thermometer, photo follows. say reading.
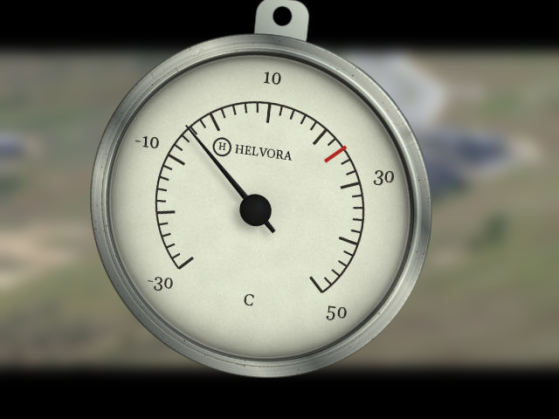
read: -4 °C
